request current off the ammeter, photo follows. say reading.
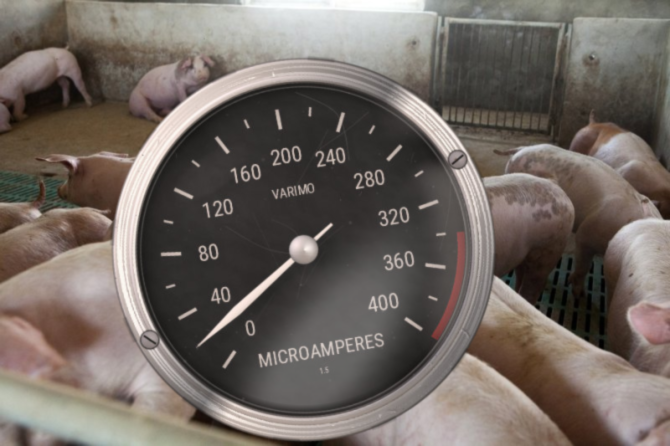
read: 20 µA
